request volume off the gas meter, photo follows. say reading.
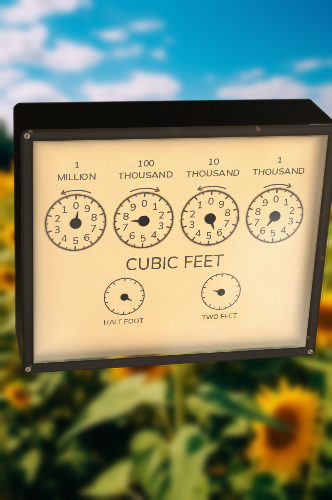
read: 975600 ft³
